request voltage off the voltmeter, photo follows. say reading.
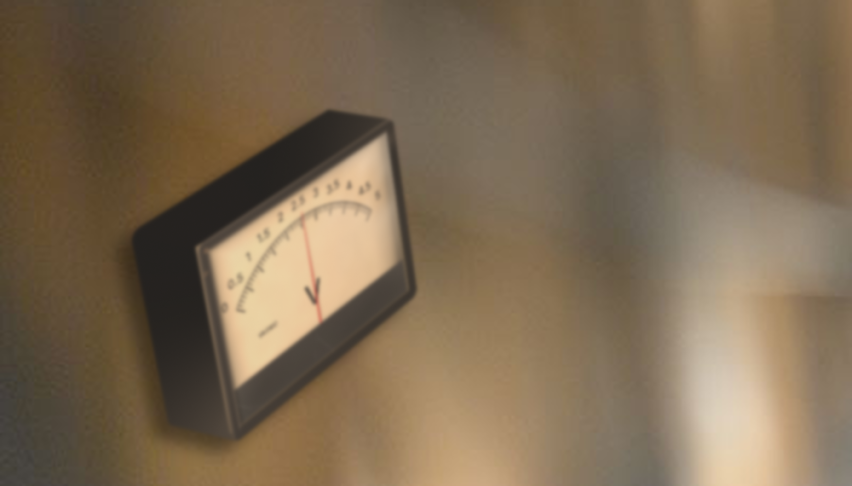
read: 2.5 V
